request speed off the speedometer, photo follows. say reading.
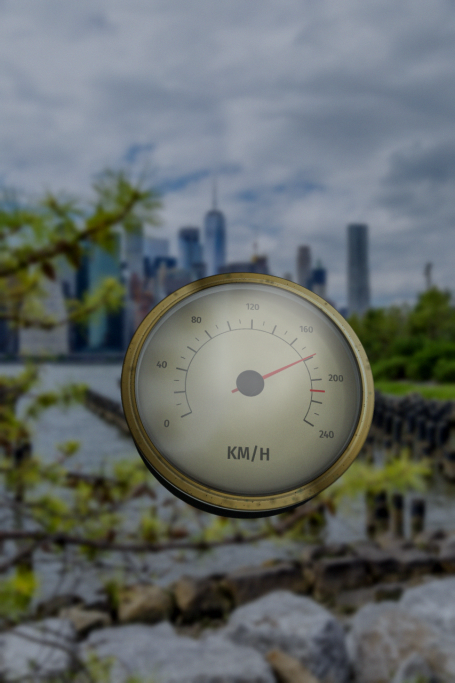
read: 180 km/h
